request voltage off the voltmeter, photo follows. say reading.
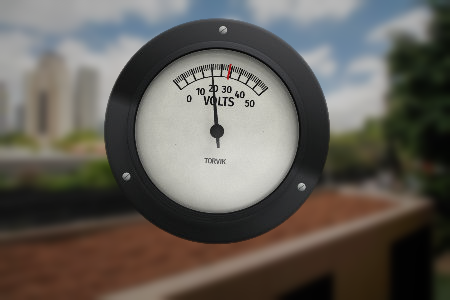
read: 20 V
